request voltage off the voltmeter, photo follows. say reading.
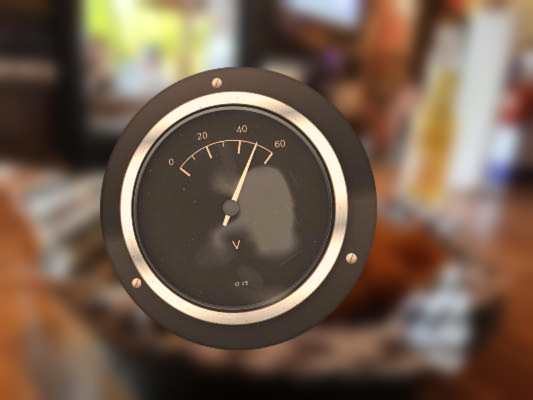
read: 50 V
